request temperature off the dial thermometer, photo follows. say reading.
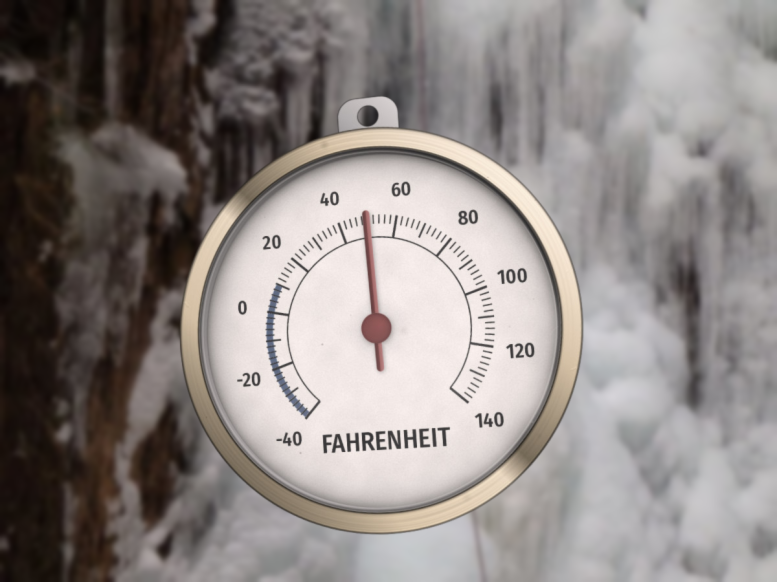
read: 50 °F
